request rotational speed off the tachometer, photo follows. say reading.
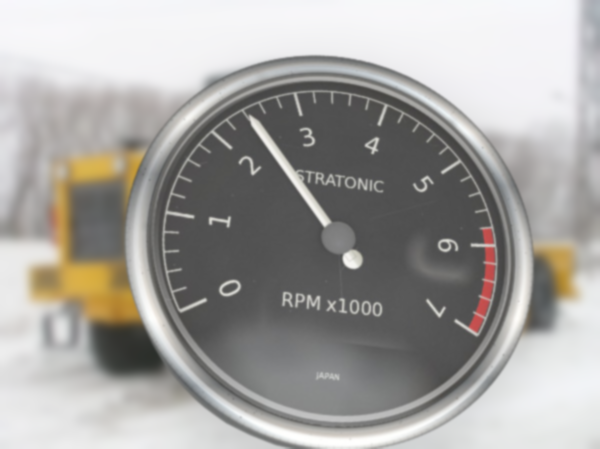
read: 2400 rpm
